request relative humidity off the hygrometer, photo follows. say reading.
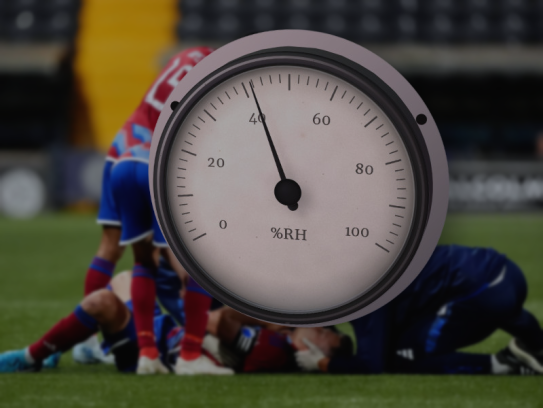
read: 42 %
